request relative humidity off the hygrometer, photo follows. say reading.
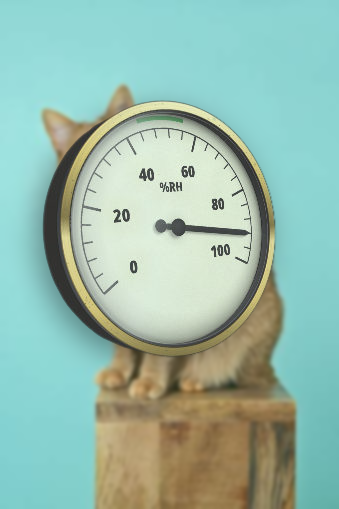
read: 92 %
